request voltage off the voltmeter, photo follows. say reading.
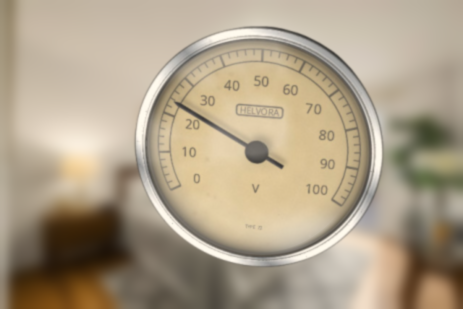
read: 24 V
